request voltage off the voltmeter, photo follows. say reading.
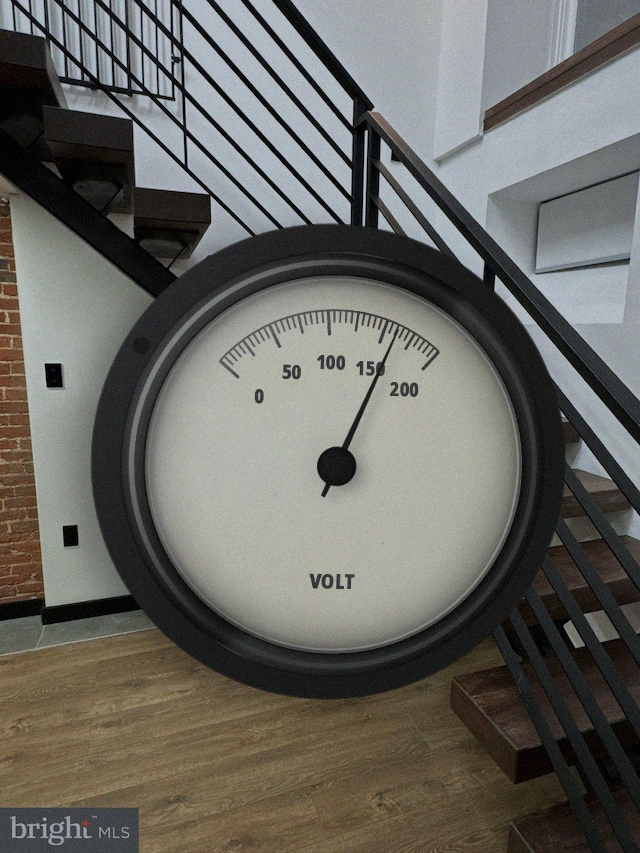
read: 160 V
